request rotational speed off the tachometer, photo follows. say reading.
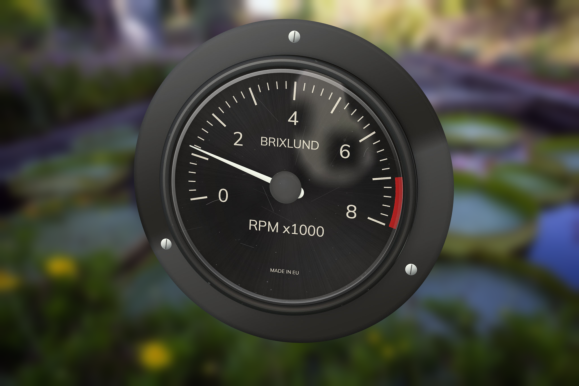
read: 1200 rpm
